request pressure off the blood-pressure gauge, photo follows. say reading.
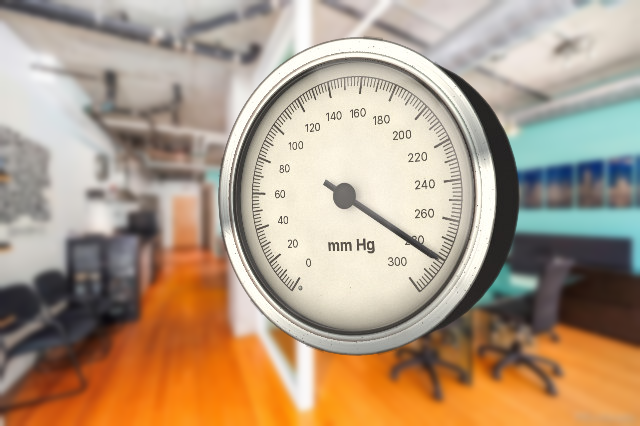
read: 280 mmHg
